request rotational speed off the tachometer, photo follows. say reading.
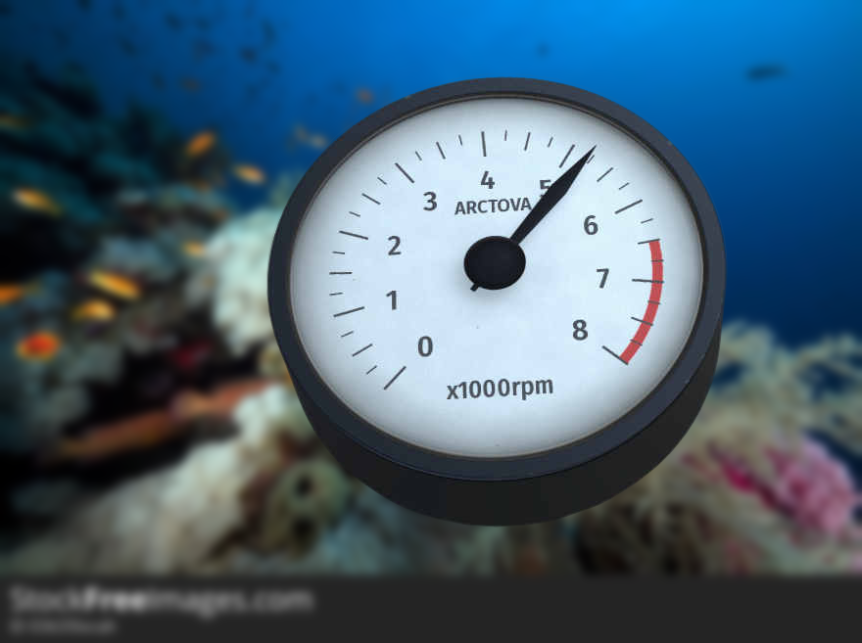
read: 5250 rpm
